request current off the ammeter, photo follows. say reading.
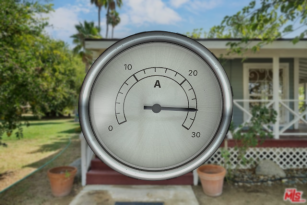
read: 26 A
